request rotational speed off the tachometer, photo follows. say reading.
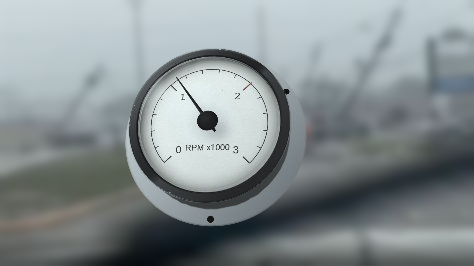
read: 1100 rpm
